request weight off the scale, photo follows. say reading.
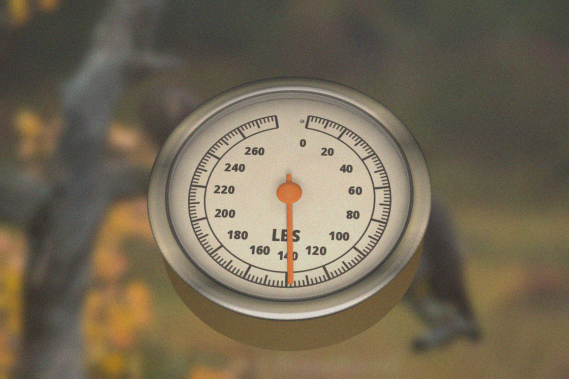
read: 138 lb
